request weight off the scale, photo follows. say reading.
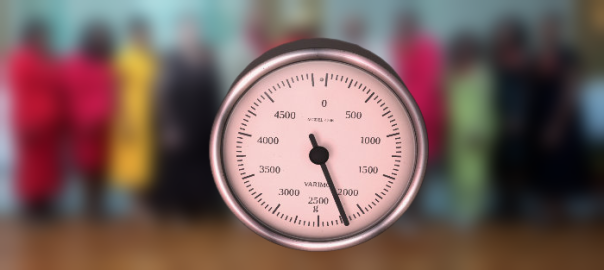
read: 2200 g
